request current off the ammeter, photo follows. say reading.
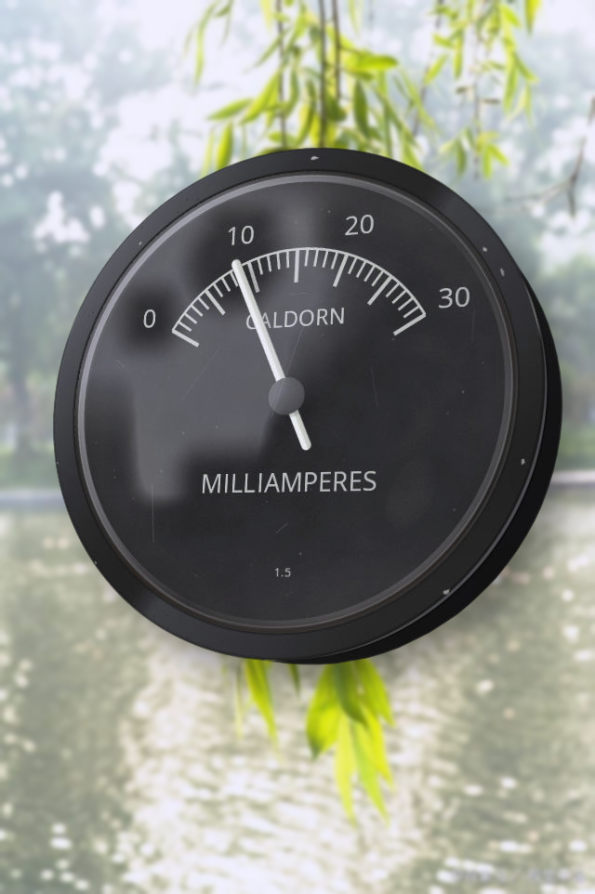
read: 9 mA
